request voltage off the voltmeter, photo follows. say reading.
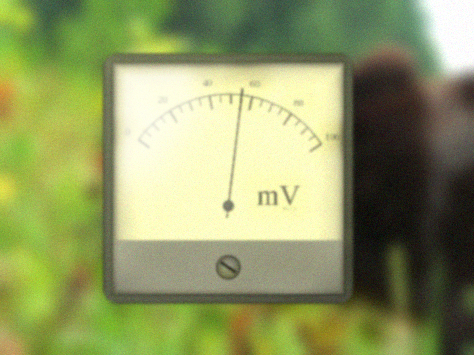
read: 55 mV
